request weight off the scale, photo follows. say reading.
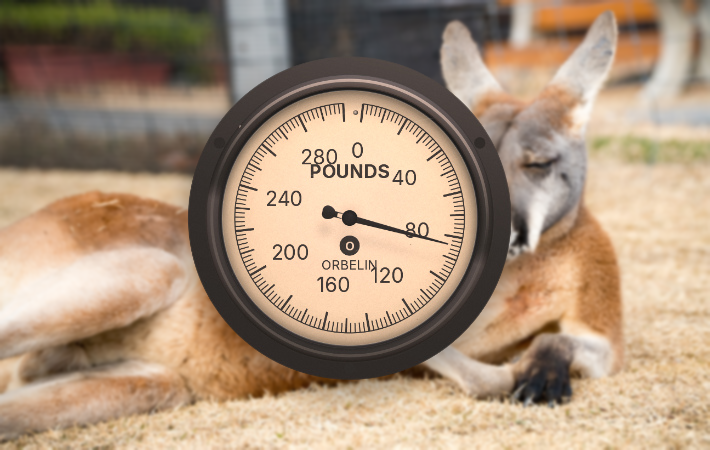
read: 84 lb
